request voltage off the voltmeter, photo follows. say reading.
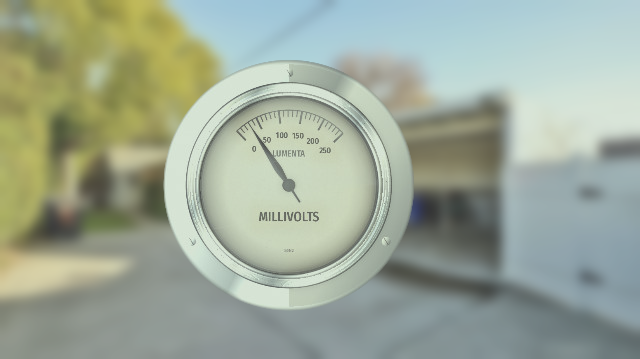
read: 30 mV
